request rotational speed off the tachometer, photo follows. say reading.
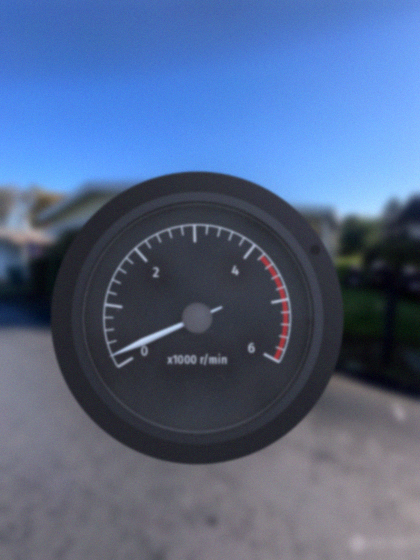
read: 200 rpm
